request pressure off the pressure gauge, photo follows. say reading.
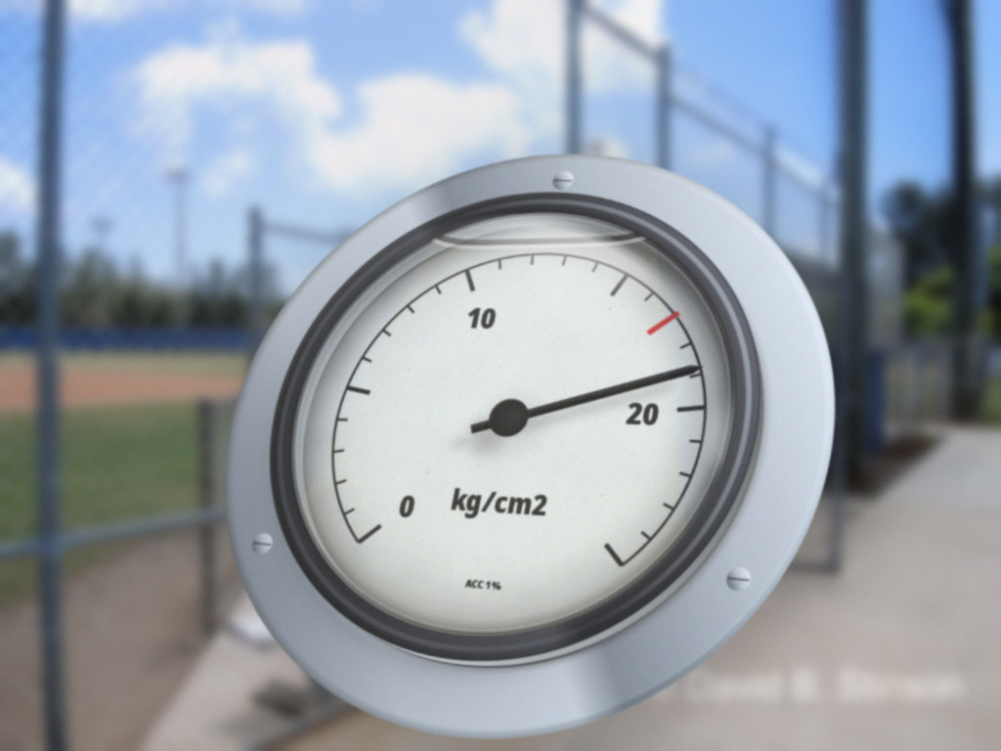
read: 19 kg/cm²
